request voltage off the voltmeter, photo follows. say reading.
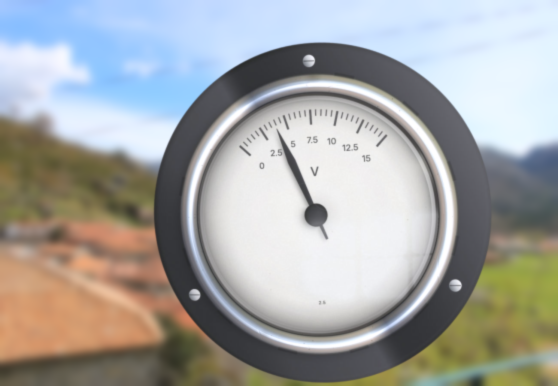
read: 4 V
